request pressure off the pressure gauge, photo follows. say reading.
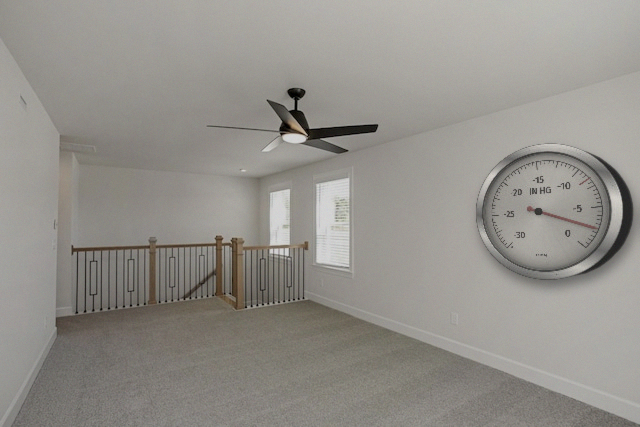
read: -2.5 inHg
